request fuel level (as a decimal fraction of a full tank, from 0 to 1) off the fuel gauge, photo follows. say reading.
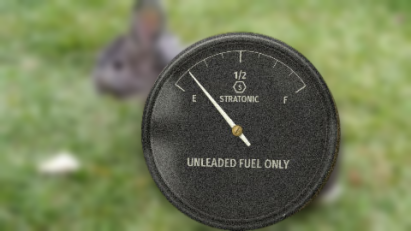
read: 0.125
